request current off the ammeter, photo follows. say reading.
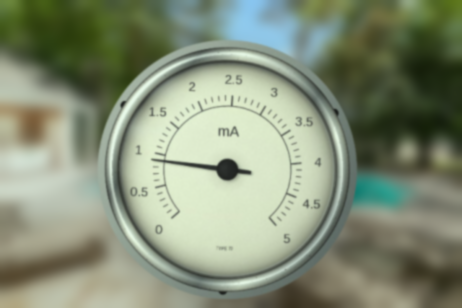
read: 0.9 mA
